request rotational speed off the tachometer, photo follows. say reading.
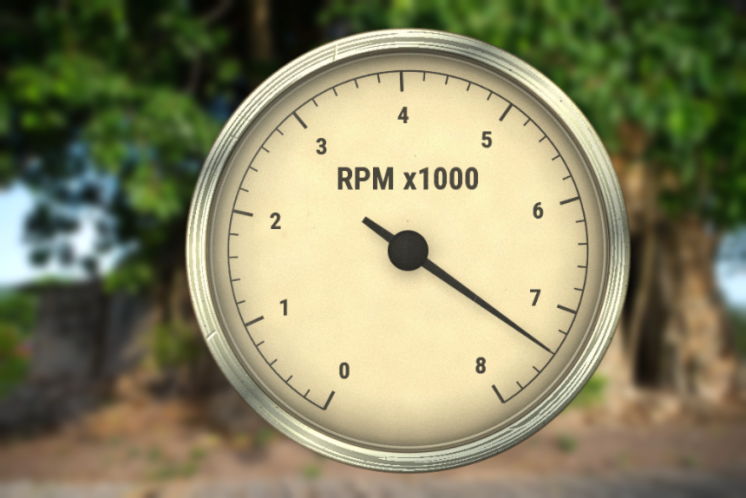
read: 7400 rpm
